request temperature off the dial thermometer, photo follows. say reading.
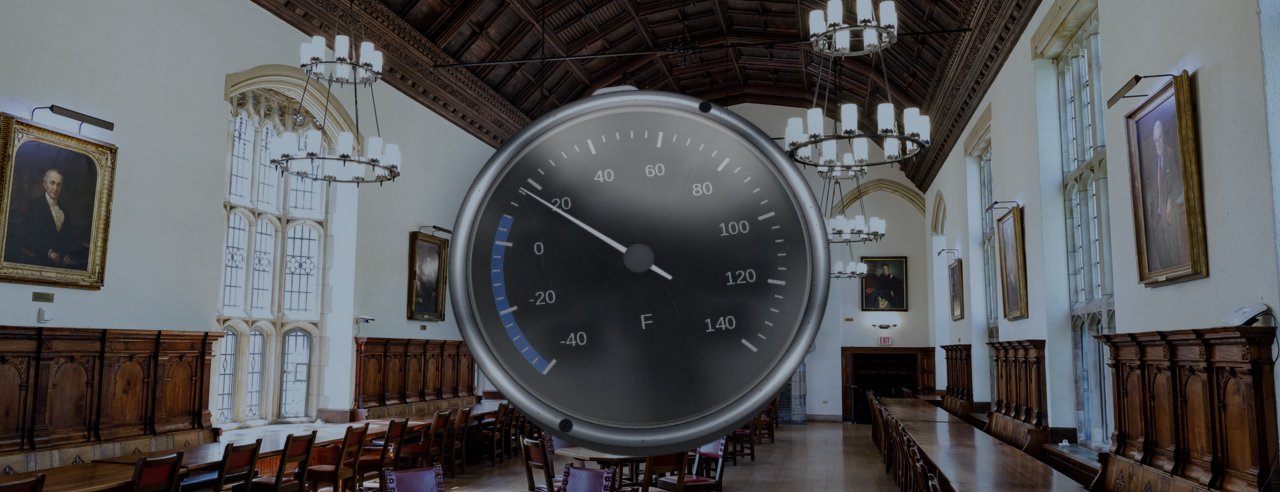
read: 16 °F
